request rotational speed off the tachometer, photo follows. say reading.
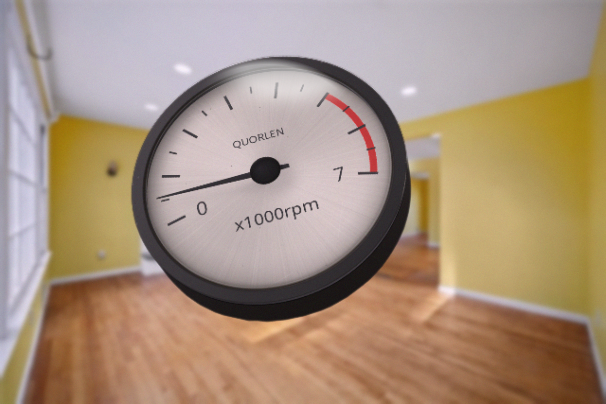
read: 500 rpm
